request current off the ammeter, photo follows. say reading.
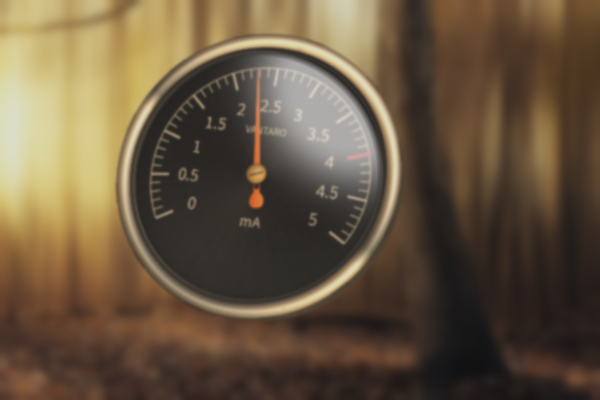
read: 2.3 mA
